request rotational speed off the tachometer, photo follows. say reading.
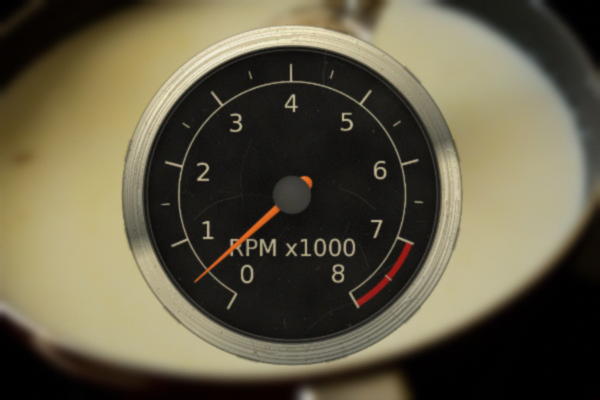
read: 500 rpm
